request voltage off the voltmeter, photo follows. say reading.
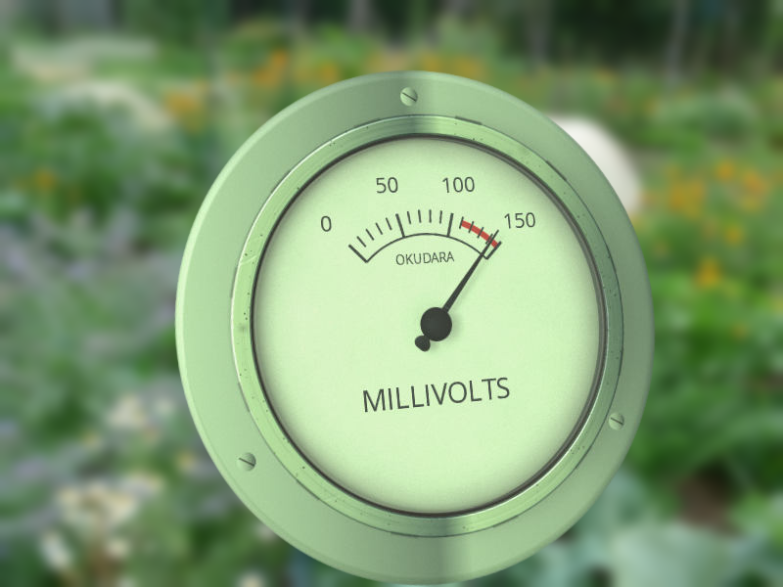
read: 140 mV
